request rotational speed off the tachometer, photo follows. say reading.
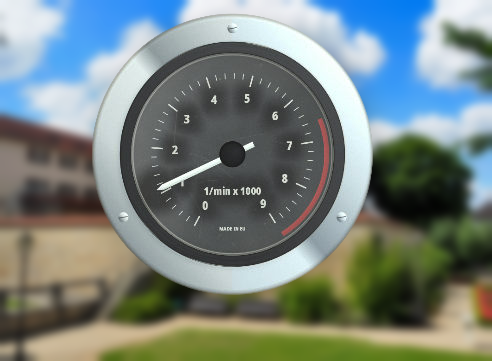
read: 1100 rpm
